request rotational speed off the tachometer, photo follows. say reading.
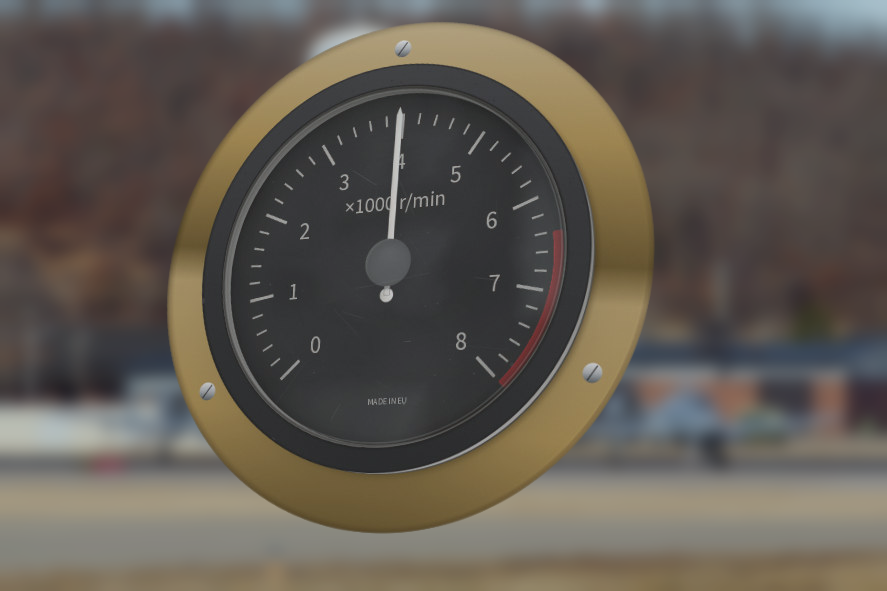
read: 4000 rpm
